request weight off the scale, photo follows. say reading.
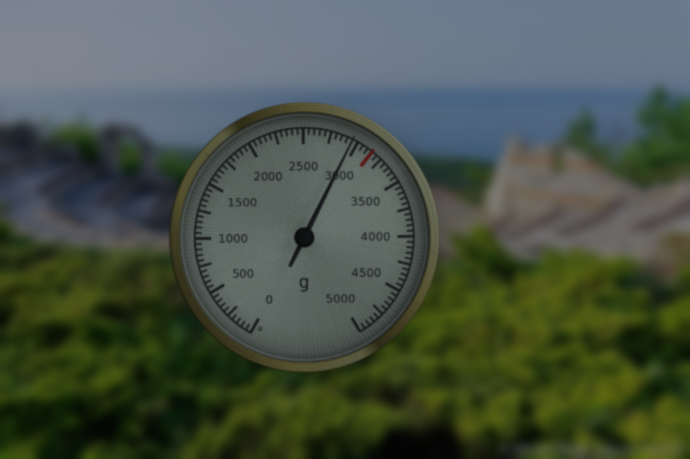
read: 2950 g
